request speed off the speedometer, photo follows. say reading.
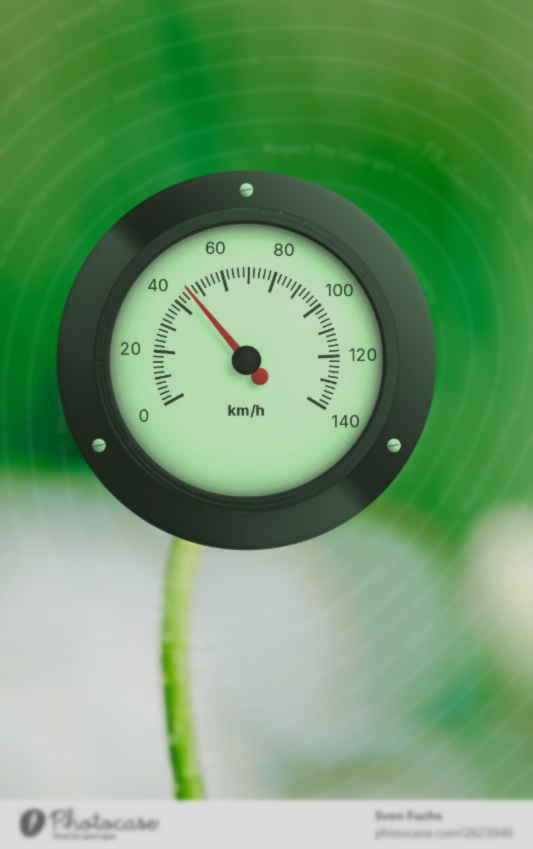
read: 46 km/h
